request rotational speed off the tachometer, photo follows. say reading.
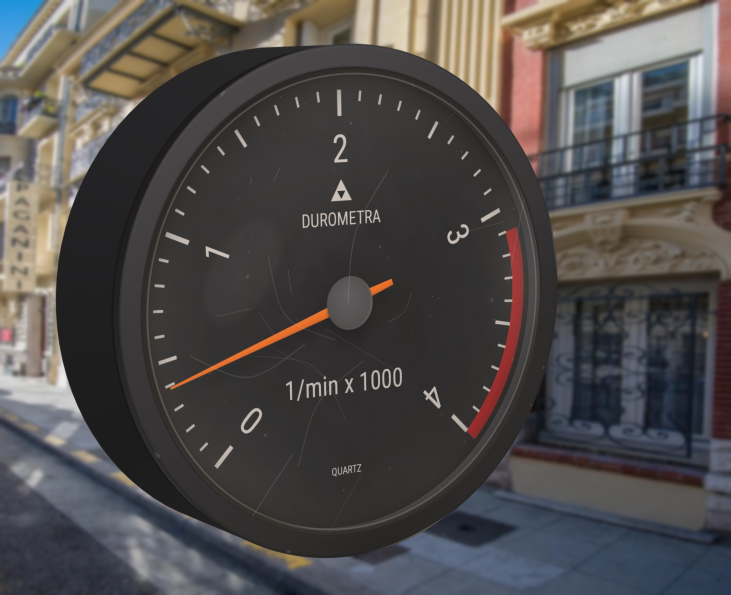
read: 400 rpm
